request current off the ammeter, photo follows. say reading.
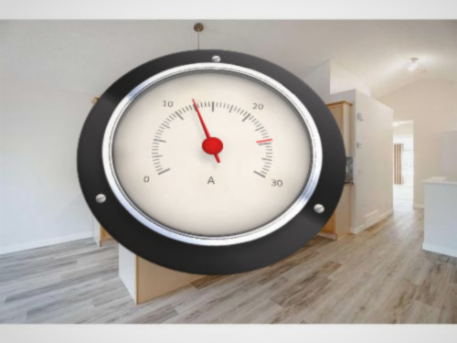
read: 12.5 A
